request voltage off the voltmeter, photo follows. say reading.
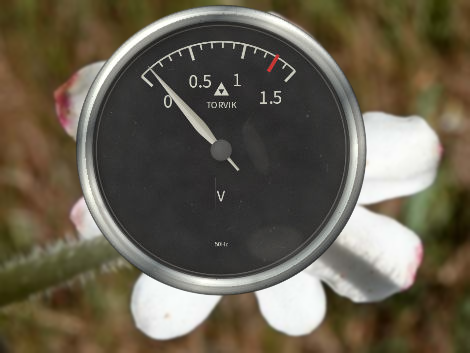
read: 0.1 V
